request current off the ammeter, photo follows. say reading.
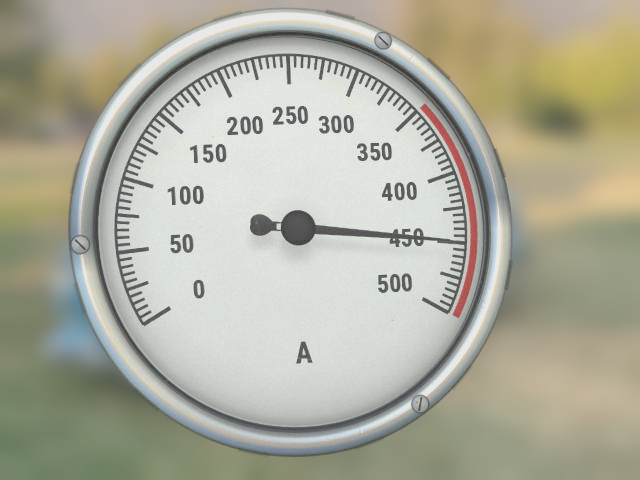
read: 450 A
